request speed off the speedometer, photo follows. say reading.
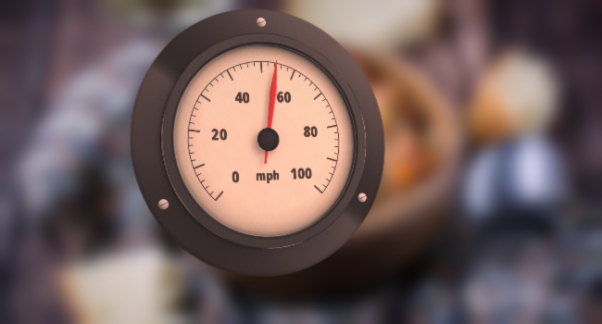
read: 54 mph
